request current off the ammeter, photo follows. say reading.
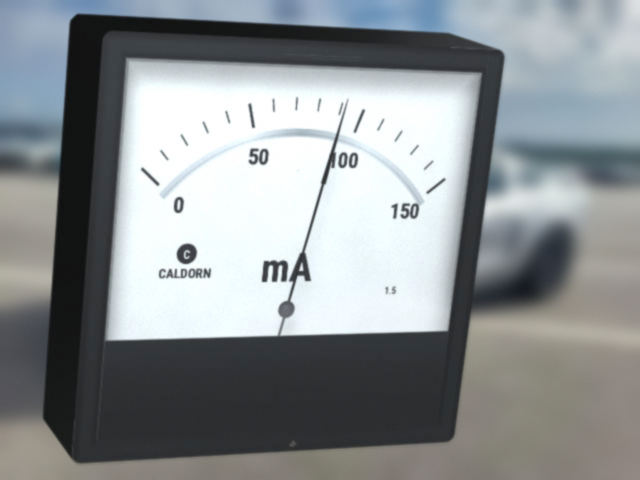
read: 90 mA
